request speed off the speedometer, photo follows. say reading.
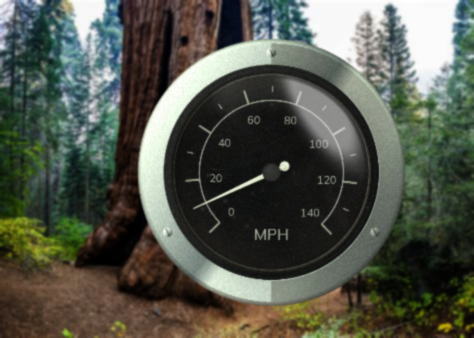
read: 10 mph
